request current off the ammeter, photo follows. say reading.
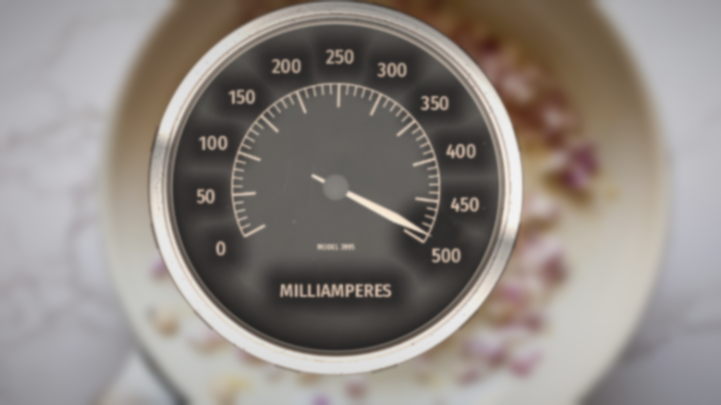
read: 490 mA
